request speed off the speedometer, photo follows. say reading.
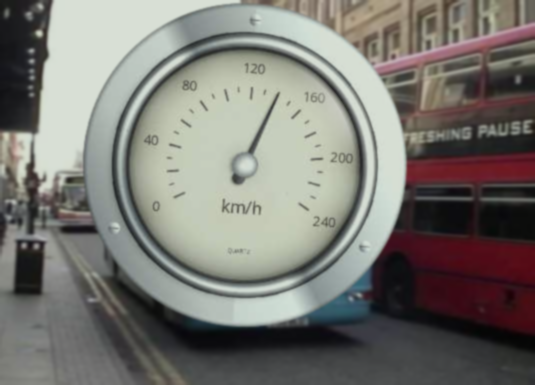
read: 140 km/h
